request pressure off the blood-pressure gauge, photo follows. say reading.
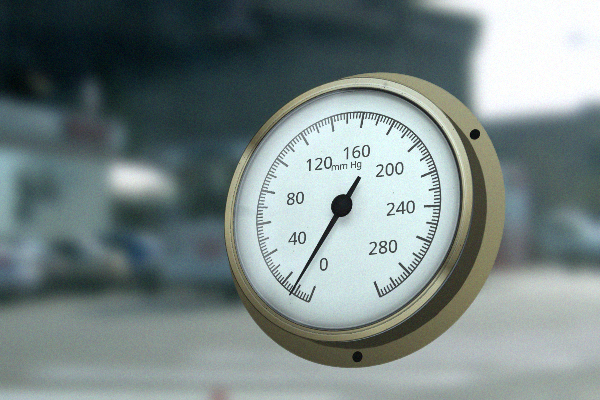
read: 10 mmHg
